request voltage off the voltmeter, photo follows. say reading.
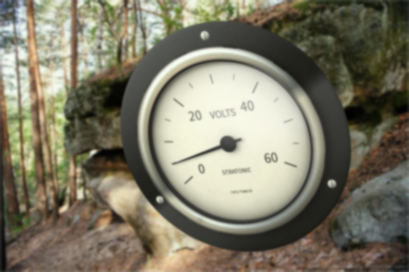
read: 5 V
